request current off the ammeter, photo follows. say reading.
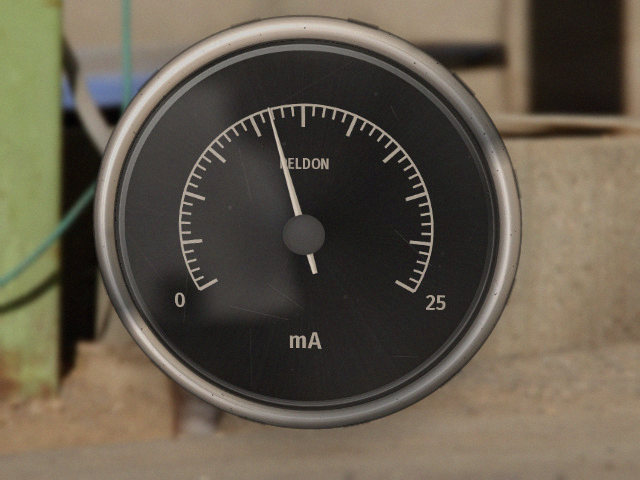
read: 11 mA
